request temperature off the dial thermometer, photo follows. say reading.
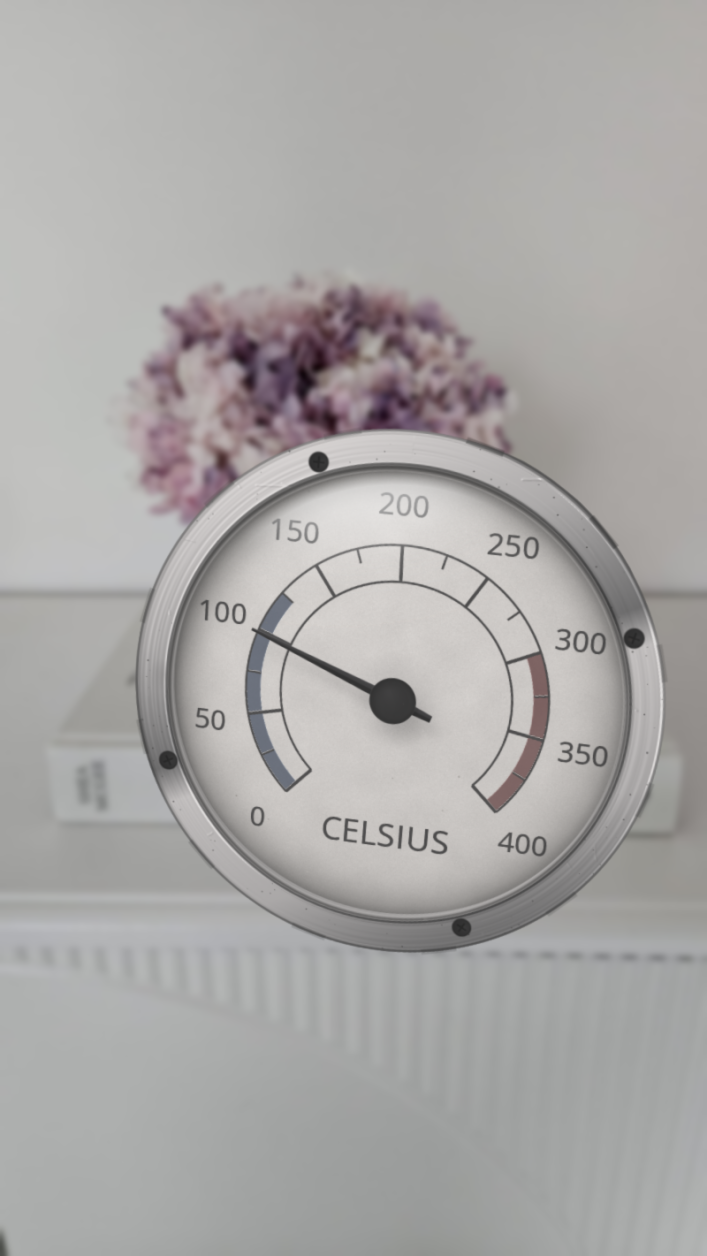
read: 100 °C
